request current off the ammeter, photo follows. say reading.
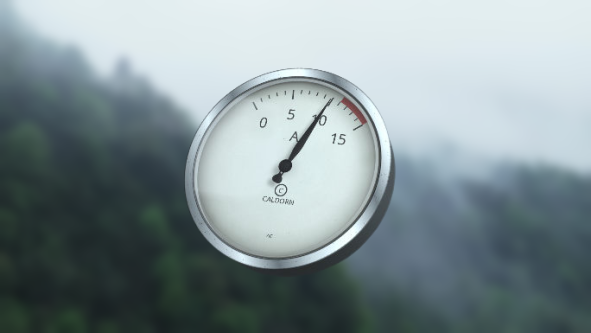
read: 10 A
